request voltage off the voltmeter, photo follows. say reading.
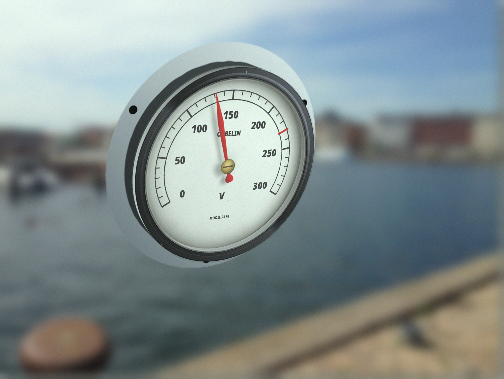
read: 130 V
